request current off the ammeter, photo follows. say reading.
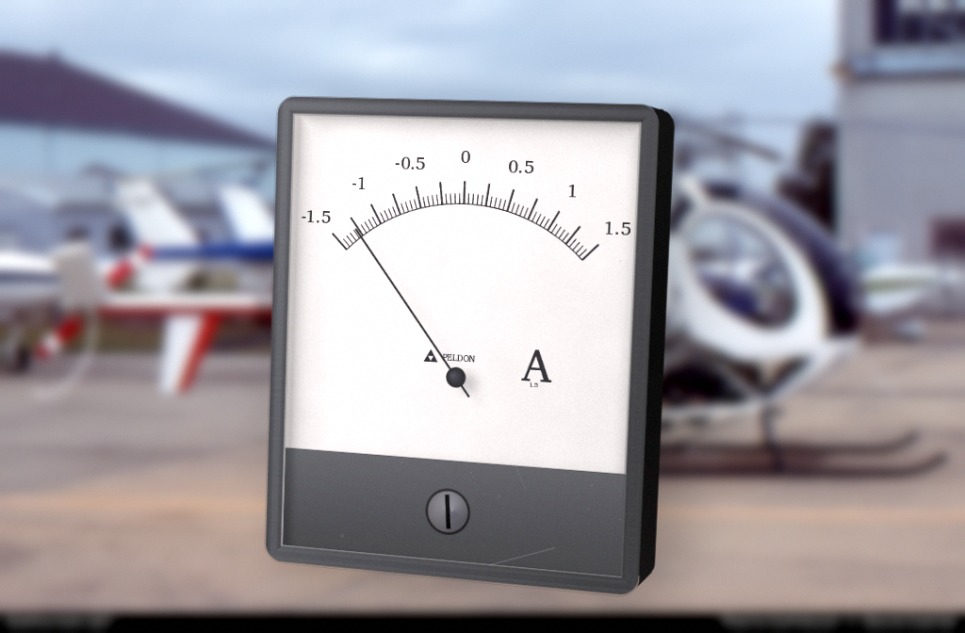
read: -1.25 A
